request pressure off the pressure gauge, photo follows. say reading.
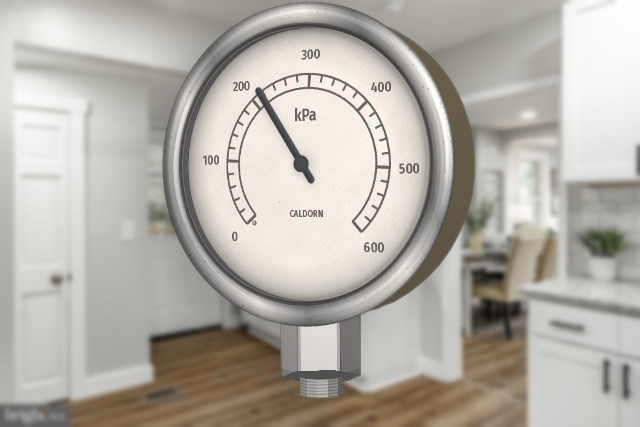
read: 220 kPa
